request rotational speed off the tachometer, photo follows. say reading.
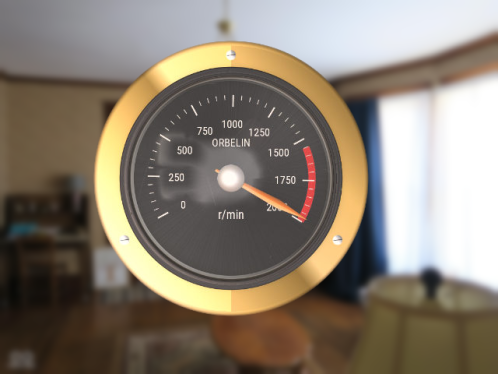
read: 1975 rpm
